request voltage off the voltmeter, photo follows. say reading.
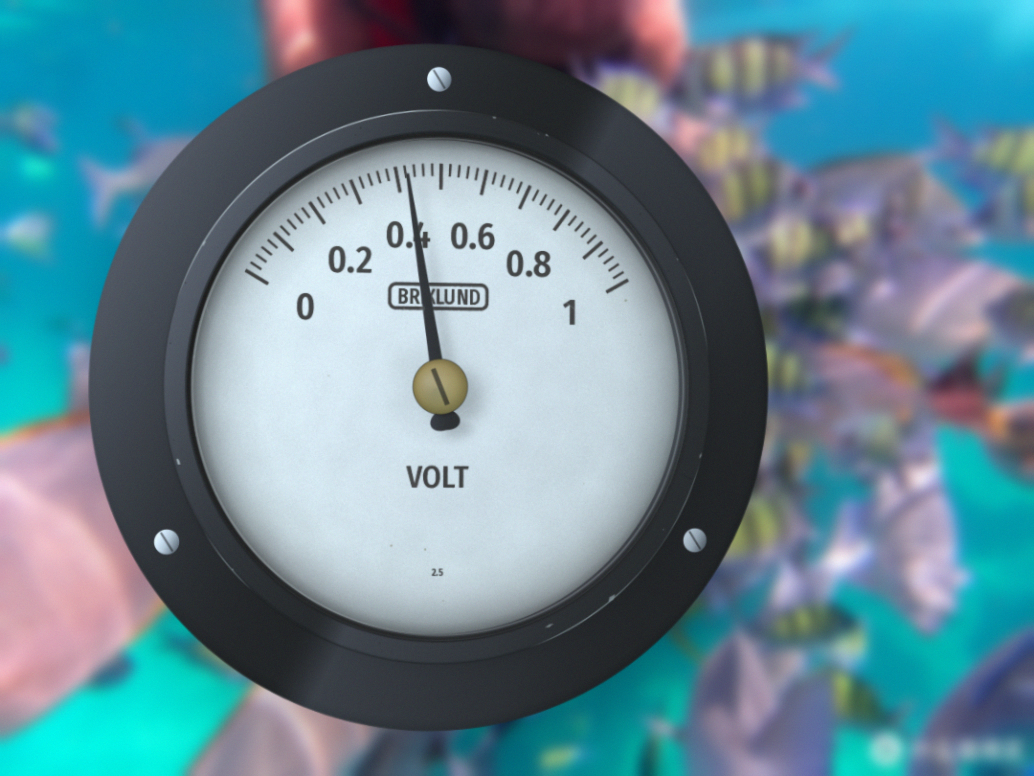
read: 0.42 V
